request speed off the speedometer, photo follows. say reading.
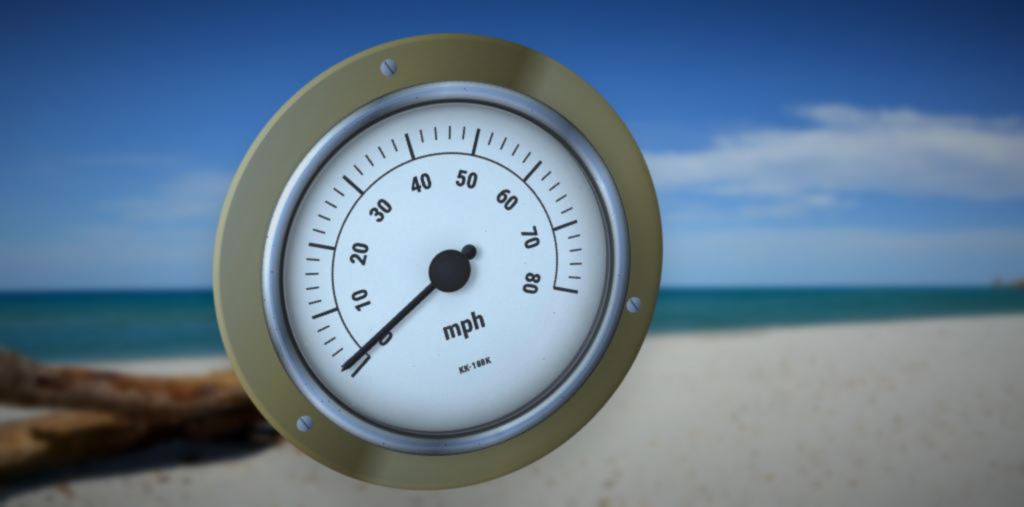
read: 2 mph
